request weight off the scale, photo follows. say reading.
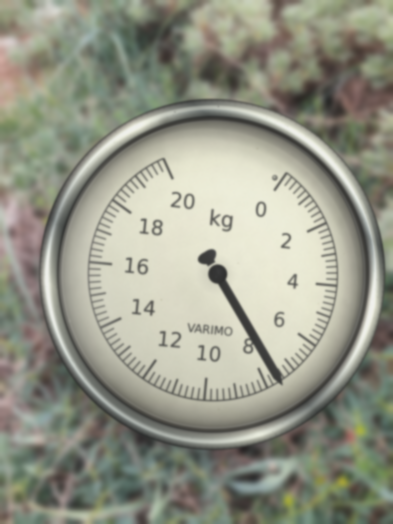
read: 7.6 kg
